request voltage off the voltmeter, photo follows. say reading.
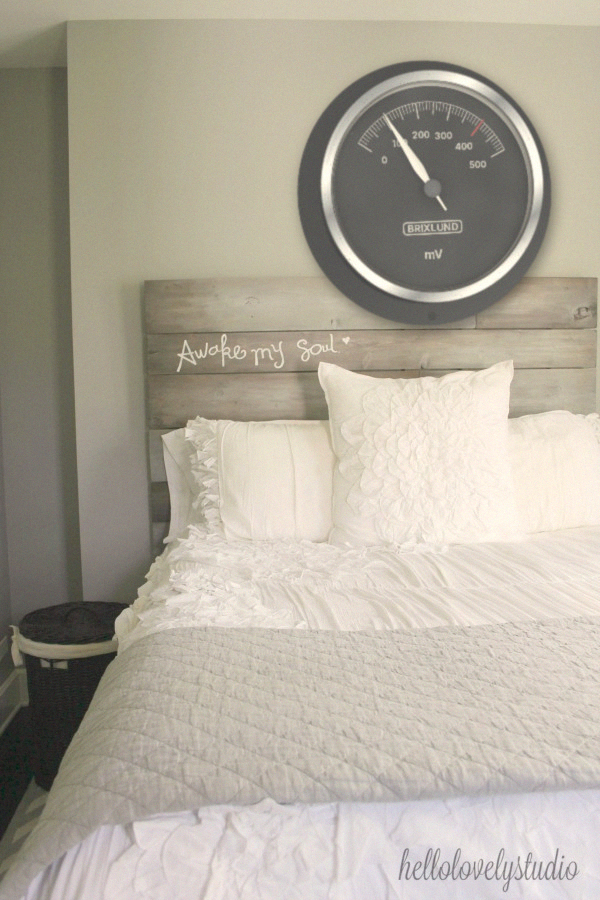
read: 100 mV
